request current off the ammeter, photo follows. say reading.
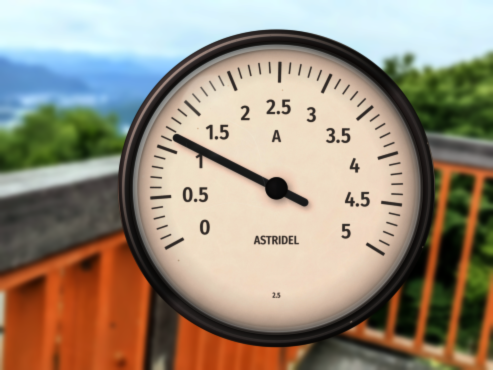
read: 1.15 A
